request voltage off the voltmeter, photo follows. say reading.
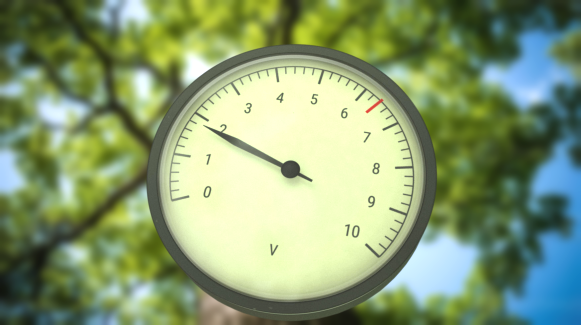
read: 1.8 V
